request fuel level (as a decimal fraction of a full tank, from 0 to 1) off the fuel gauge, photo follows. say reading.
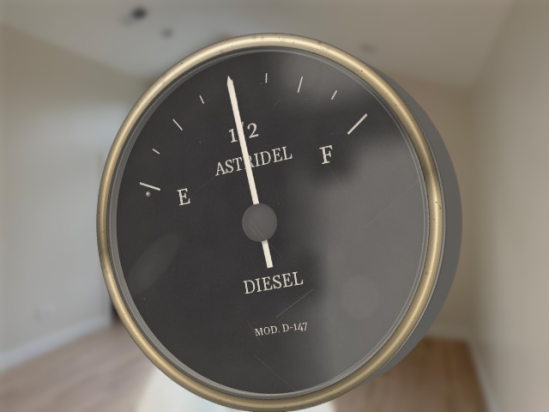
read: 0.5
